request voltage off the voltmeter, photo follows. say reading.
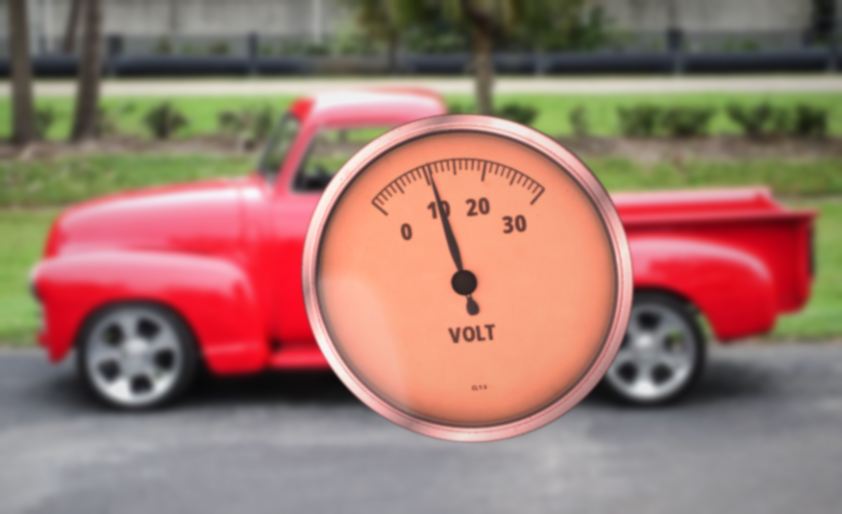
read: 11 V
